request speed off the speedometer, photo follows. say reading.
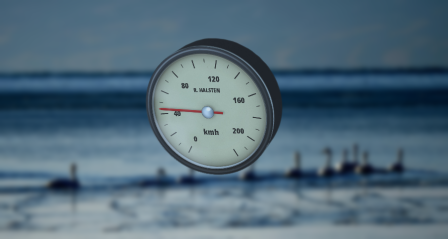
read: 45 km/h
